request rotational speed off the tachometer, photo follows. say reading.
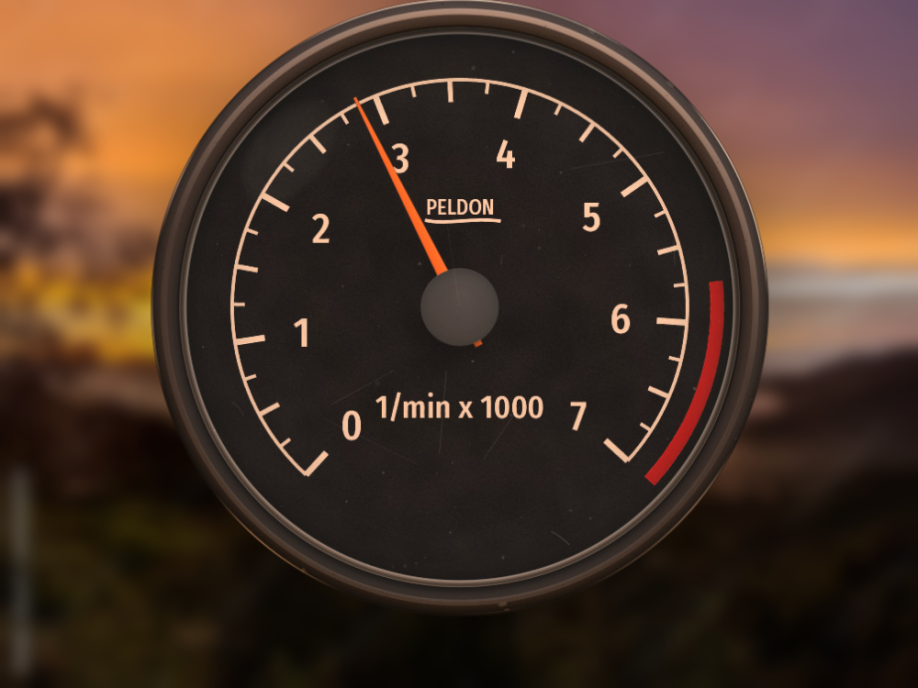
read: 2875 rpm
